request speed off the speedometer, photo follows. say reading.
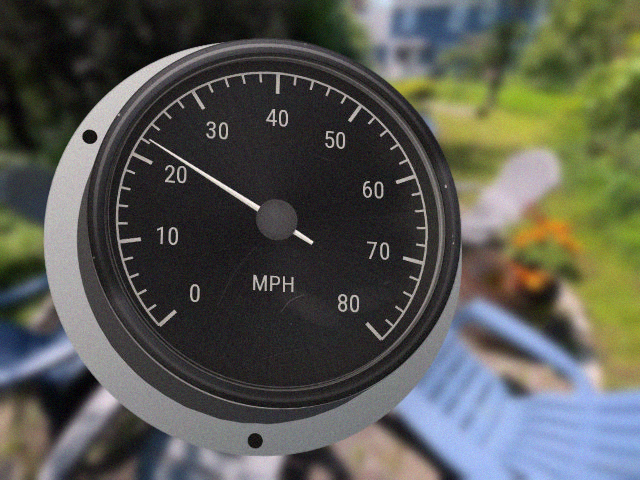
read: 22 mph
